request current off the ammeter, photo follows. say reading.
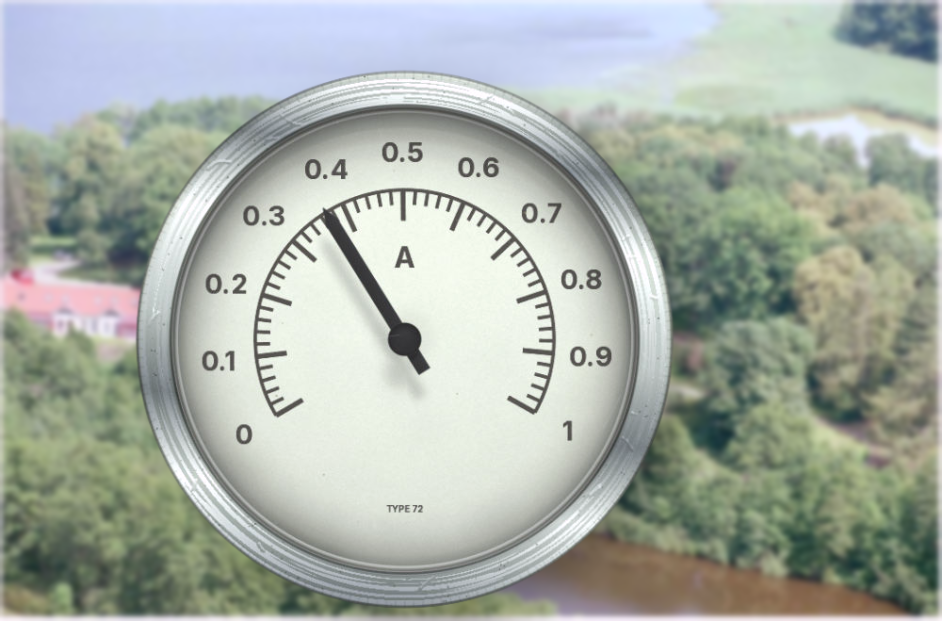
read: 0.37 A
